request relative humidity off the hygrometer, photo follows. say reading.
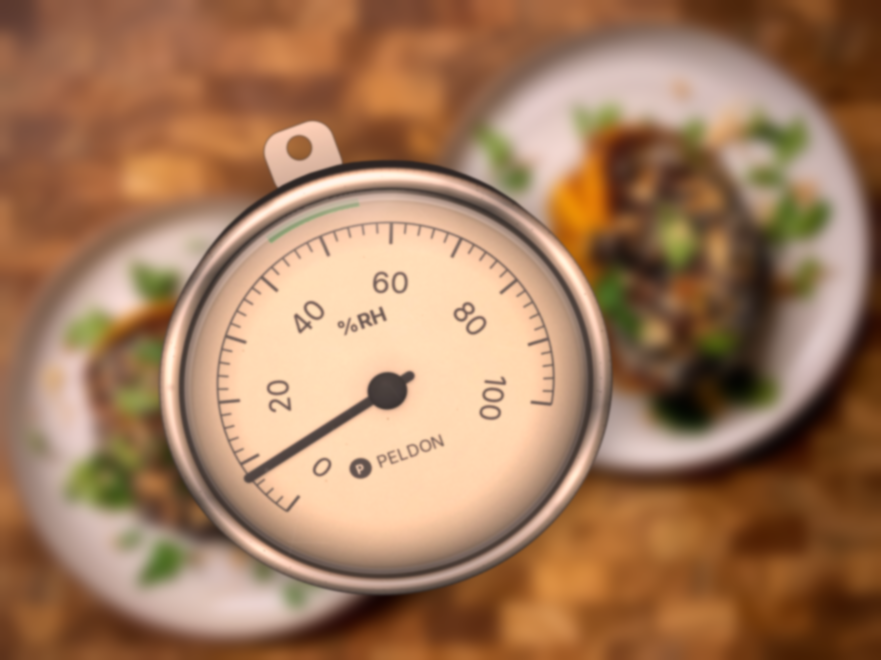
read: 8 %
